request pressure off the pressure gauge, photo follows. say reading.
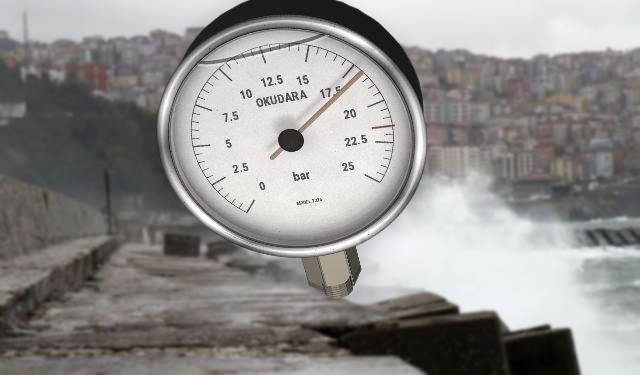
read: 18 bar
